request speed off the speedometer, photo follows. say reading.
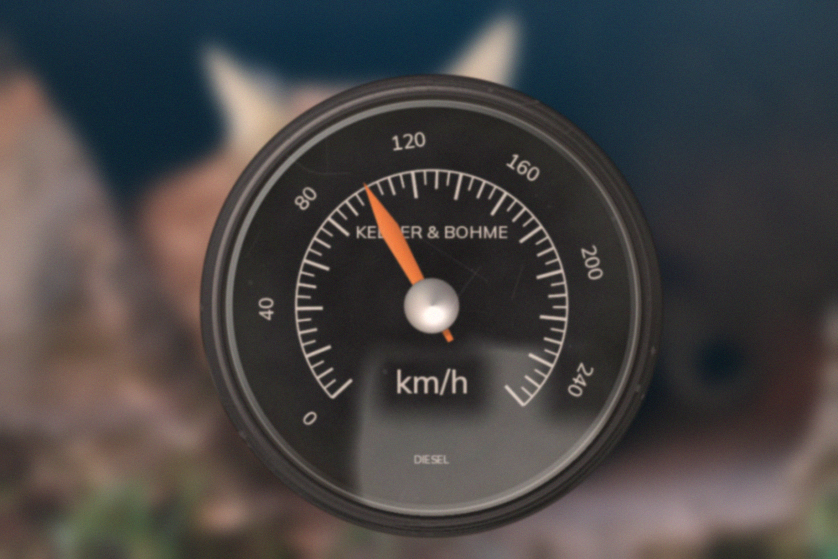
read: 100 km/h
